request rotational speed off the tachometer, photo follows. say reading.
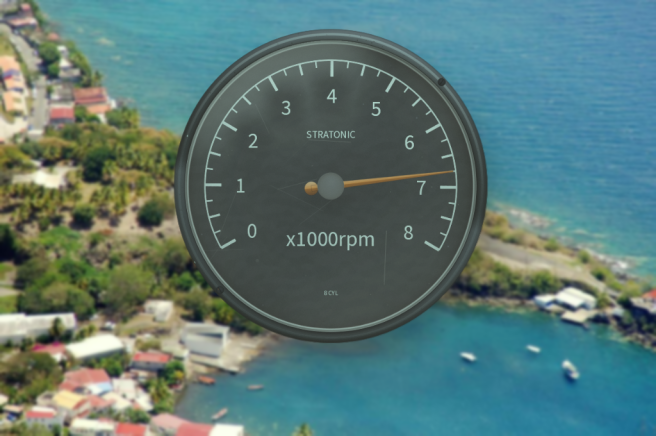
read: 6750 rpm
